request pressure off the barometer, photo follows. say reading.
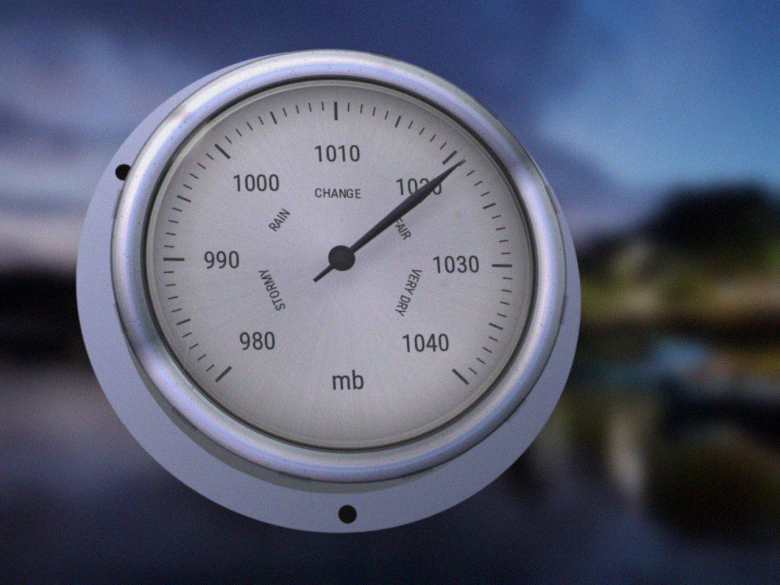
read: 1021 mbar
